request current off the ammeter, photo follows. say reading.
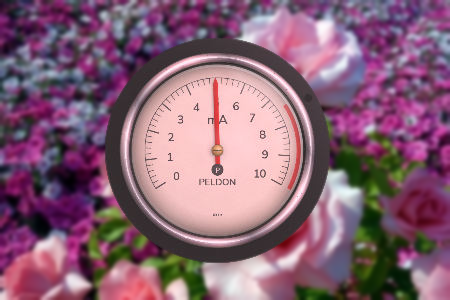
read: 5 mA
